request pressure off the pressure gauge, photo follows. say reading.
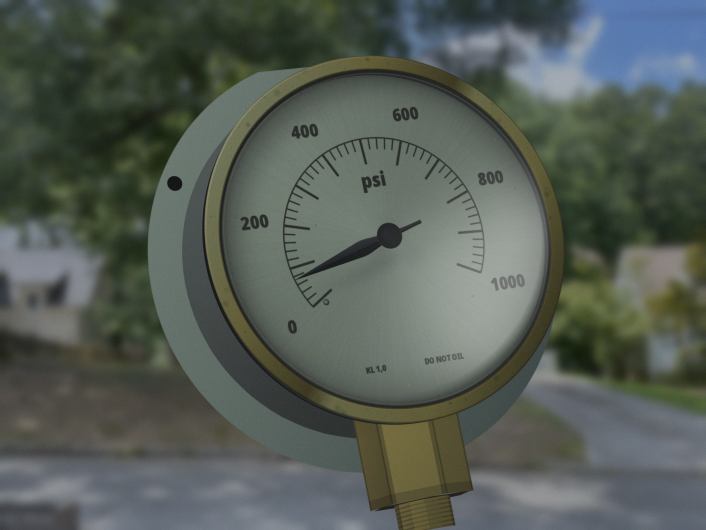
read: 70 psi
